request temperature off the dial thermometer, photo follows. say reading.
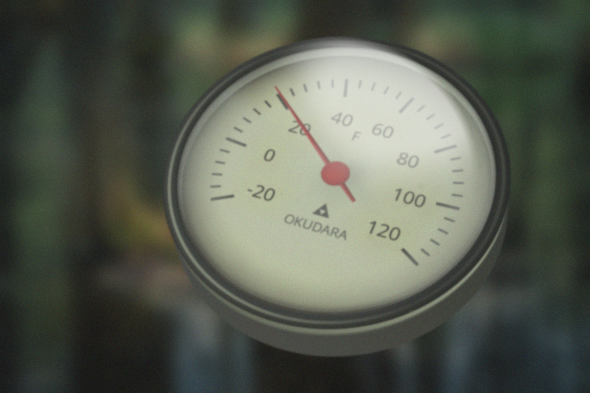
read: 20 °F
